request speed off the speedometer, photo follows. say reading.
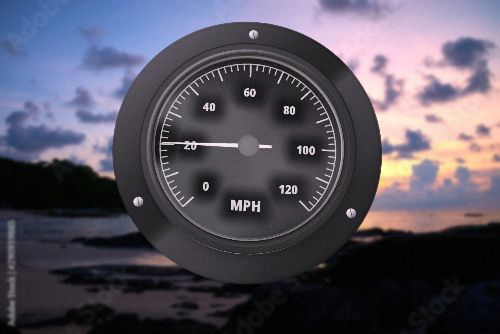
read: 20 mph
